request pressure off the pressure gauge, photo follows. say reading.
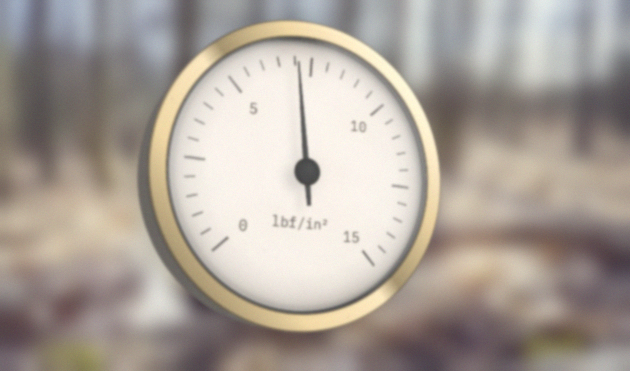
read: 7 psi
